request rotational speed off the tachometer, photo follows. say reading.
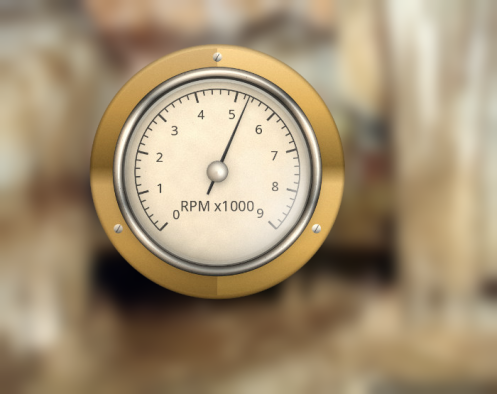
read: 5300 rpm
